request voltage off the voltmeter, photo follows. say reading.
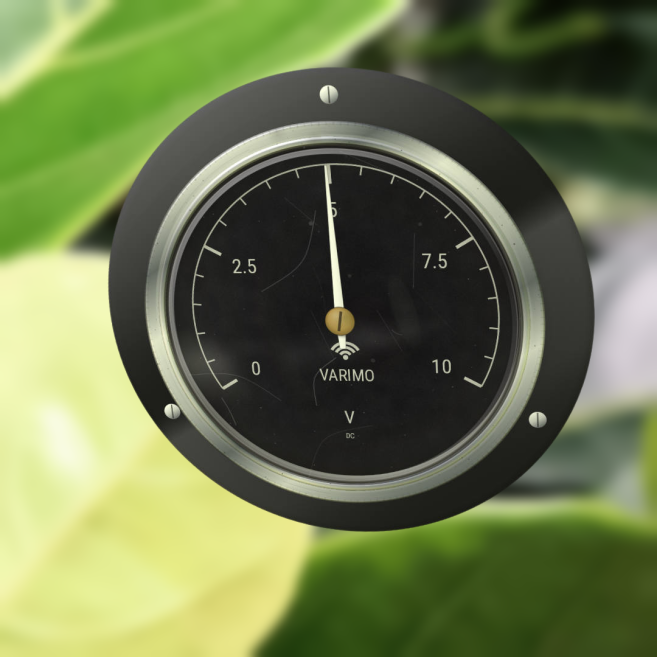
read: 5 V
